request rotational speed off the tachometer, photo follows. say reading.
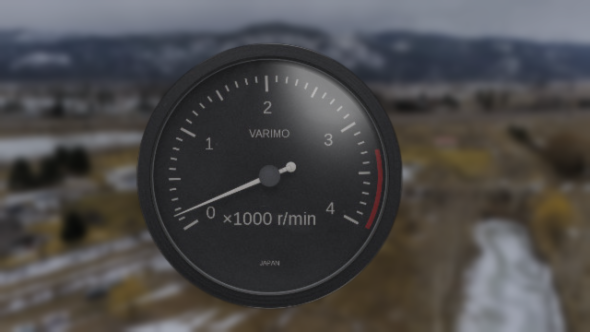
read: 150 rpm
